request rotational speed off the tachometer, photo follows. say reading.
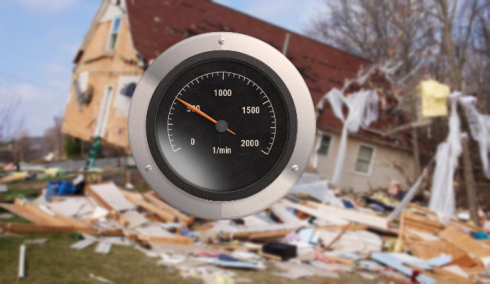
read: 500 rpm
